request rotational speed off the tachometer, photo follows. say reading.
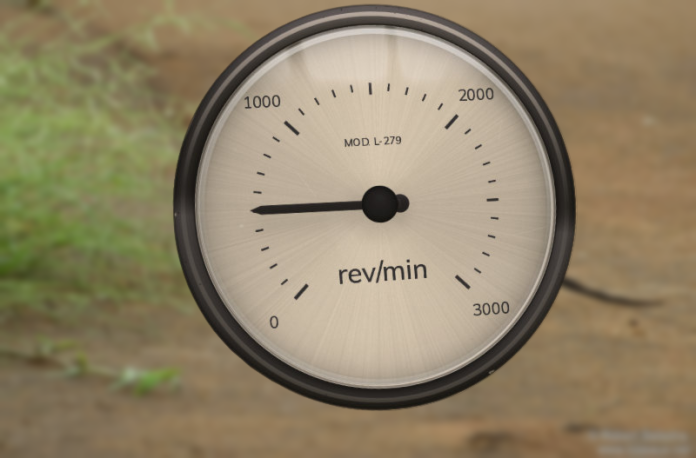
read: 500 rpm
